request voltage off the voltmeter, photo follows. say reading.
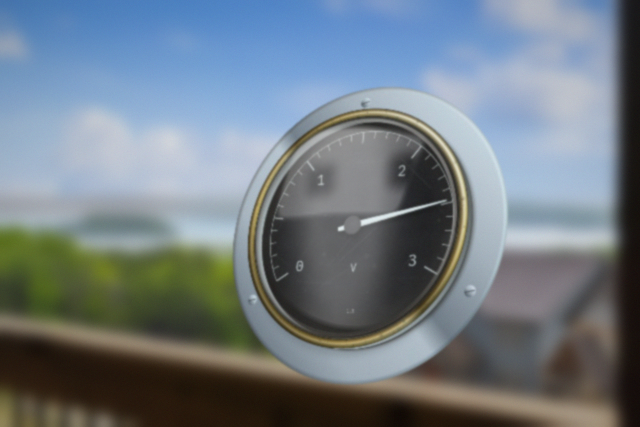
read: 2.5 V
